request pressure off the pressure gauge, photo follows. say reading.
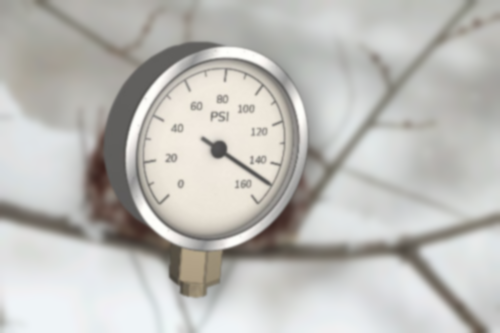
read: 150 psi
